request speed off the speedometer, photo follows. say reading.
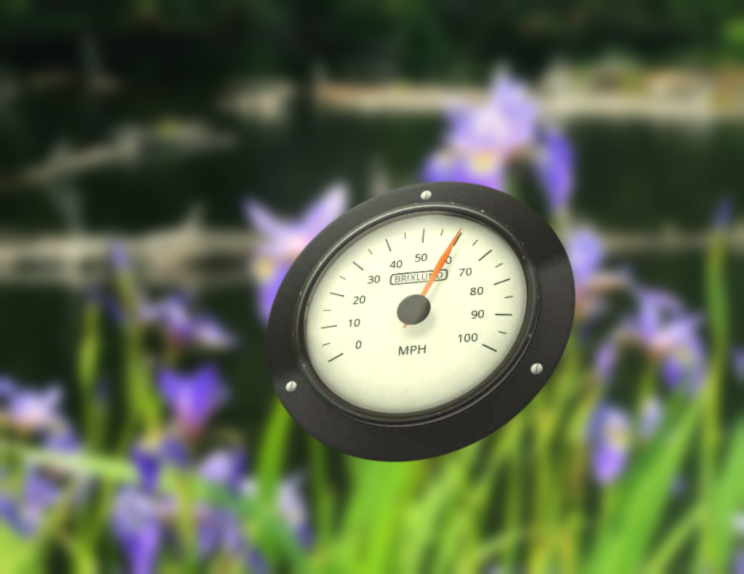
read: 60 mph
